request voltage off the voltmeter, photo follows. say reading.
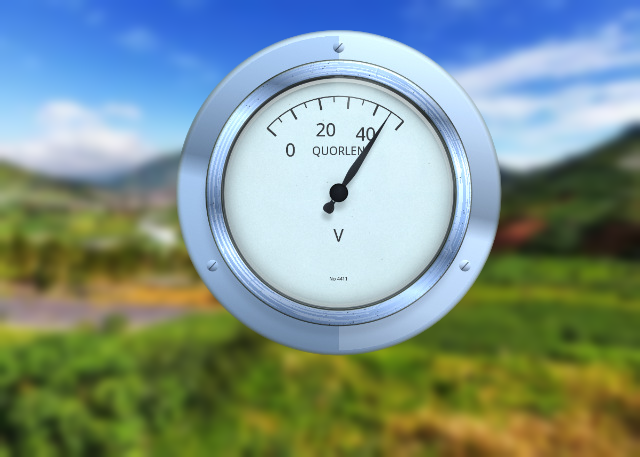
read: 45 V
